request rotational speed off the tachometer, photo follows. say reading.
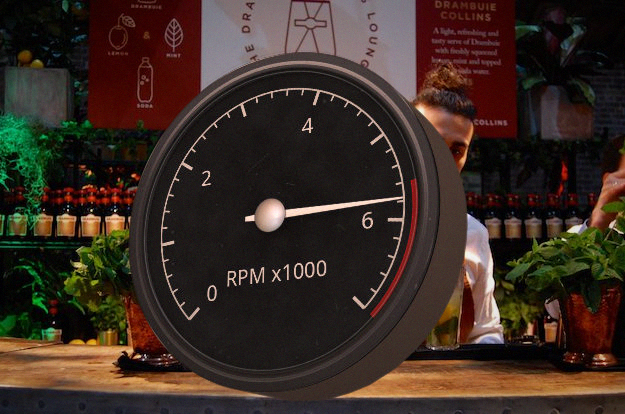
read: 5800 rpm
